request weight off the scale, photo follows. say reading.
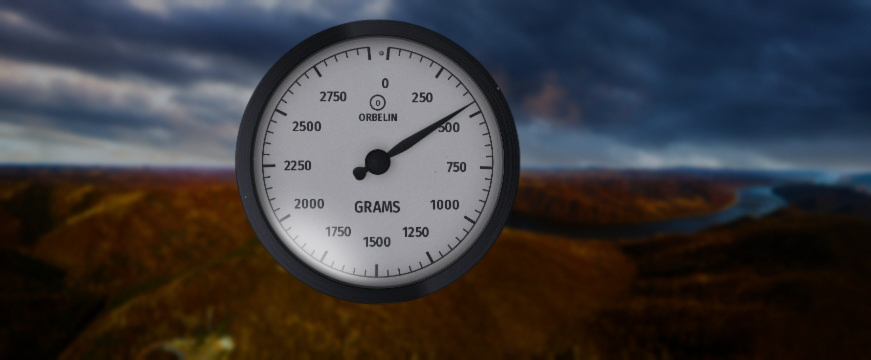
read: 450 g
